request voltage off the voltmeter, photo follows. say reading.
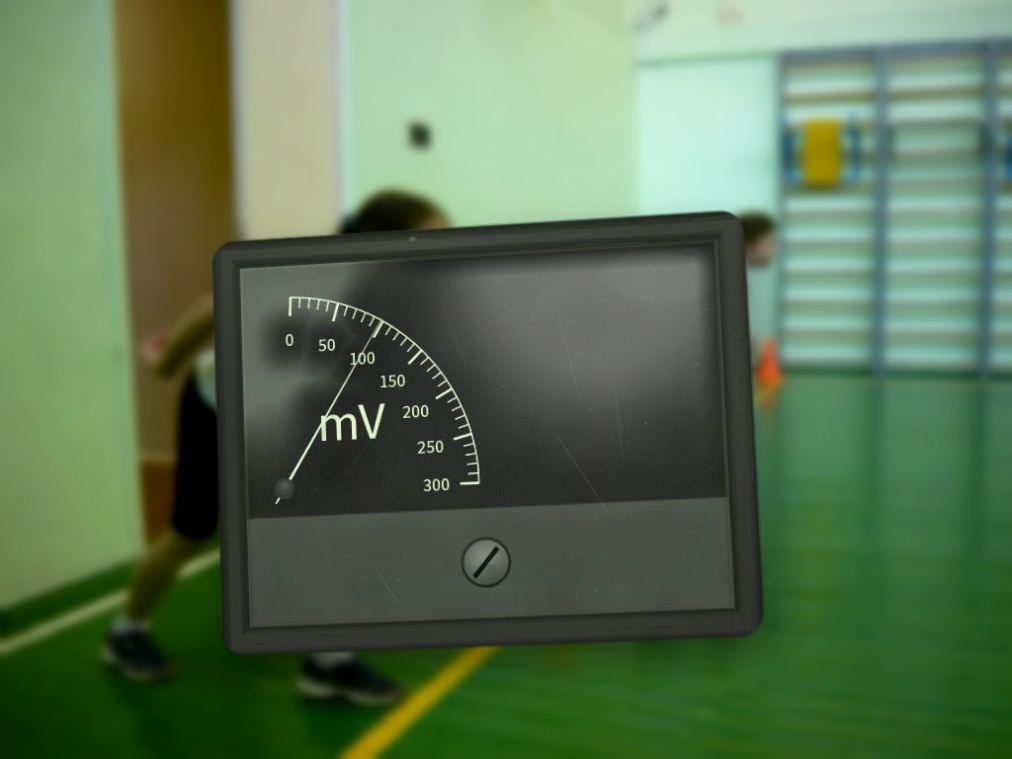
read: 100 mV
